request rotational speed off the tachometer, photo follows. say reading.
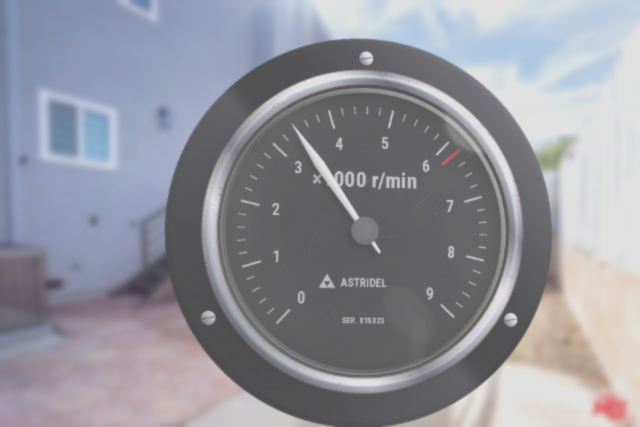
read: 3400 rpm
